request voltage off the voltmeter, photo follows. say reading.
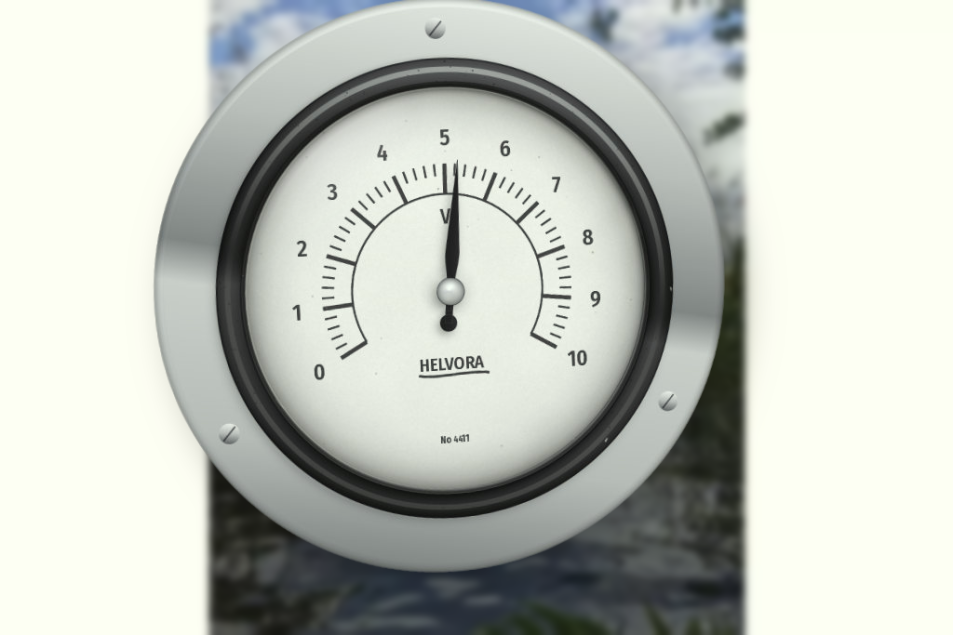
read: 5.2 V
